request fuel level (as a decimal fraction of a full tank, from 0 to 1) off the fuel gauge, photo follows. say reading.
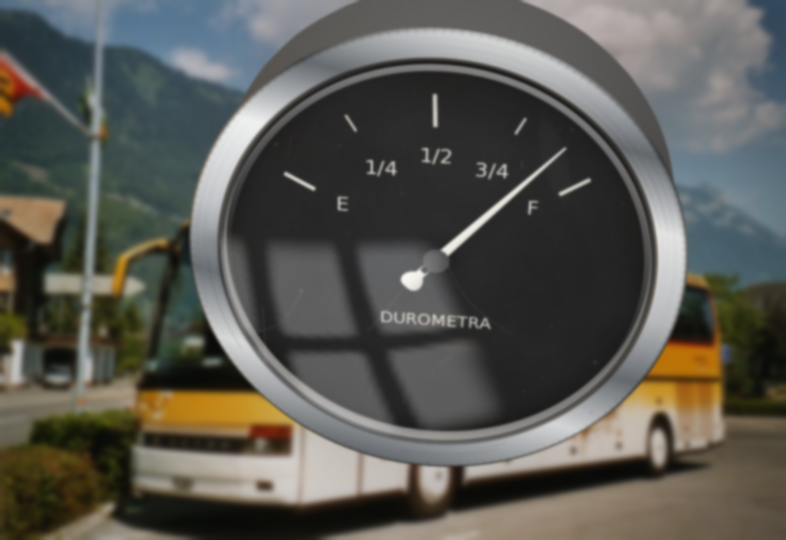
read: 0.875
